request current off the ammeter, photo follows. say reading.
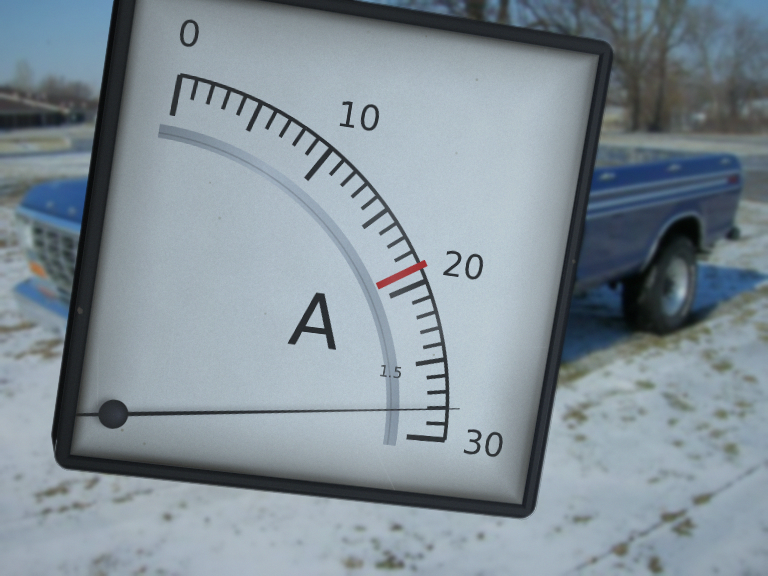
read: 28 A
